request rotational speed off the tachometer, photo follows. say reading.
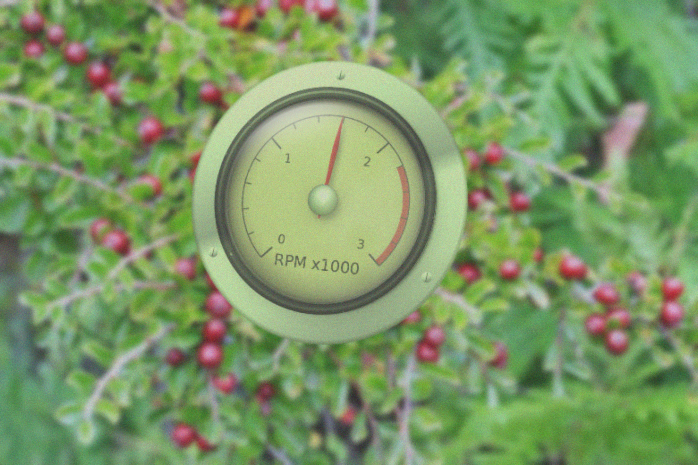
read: 1600 rpm
